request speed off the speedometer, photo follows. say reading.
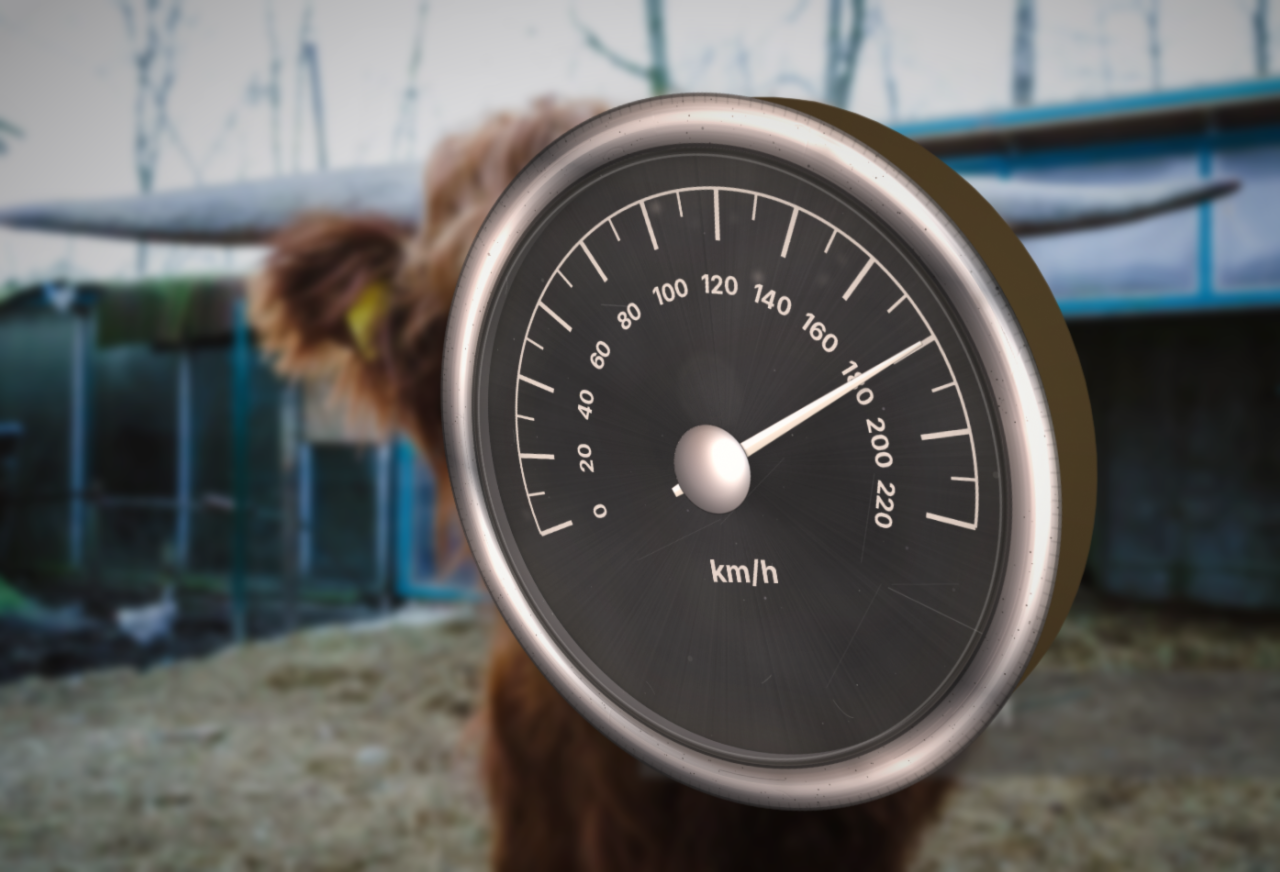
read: 180 km/h
